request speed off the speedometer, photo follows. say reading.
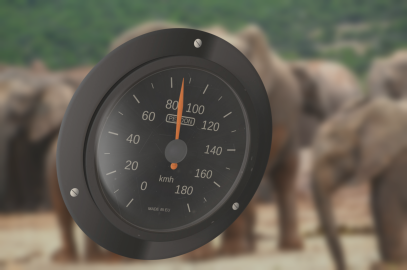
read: 85 km/h
